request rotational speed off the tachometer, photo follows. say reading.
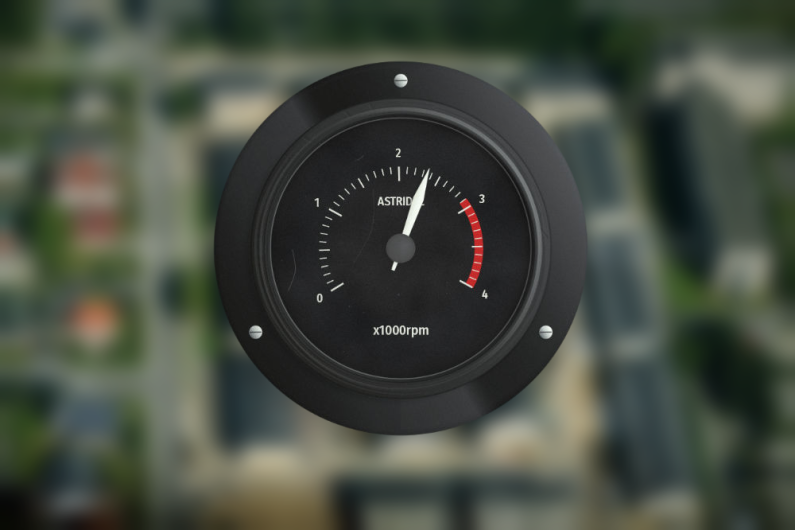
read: 2350 rpm
